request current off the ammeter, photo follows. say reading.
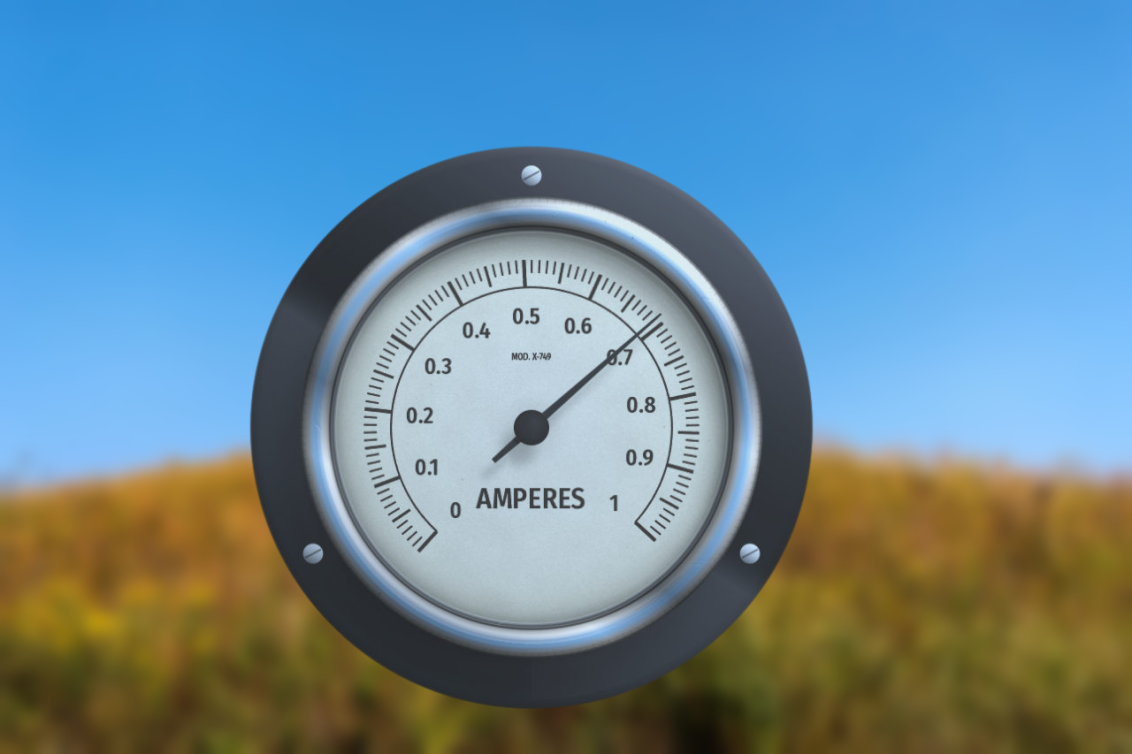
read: 0.69 A
